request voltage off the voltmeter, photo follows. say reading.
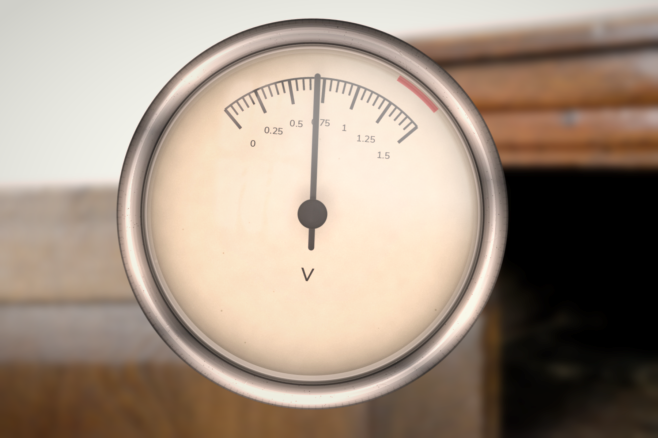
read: 0.7 V
